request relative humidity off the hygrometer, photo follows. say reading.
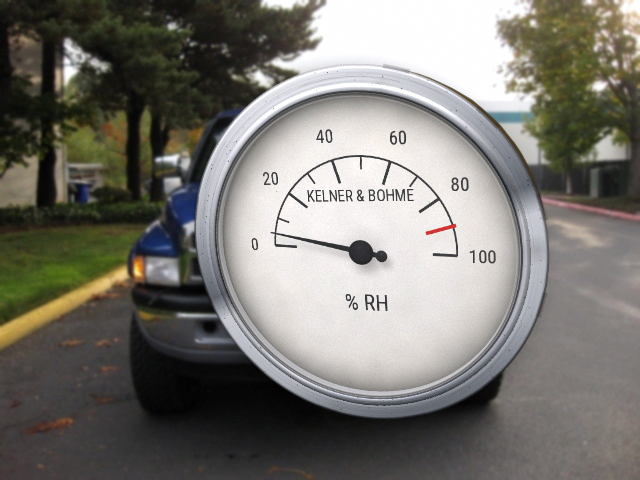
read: 5 %
